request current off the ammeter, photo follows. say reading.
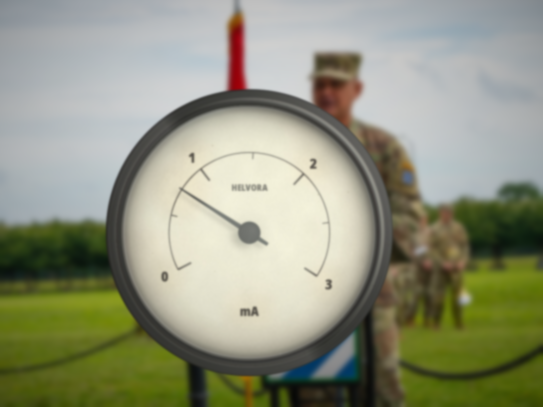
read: 0.75 mA
